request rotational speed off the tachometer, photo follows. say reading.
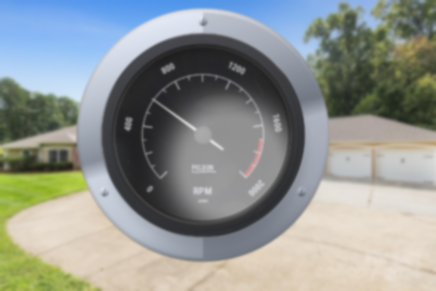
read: 600 rpm
